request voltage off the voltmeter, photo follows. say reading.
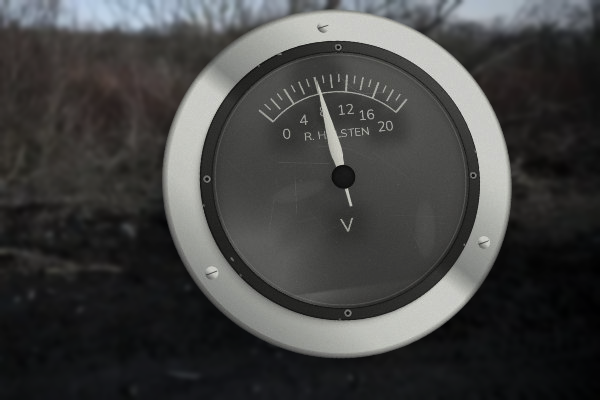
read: 8 V
